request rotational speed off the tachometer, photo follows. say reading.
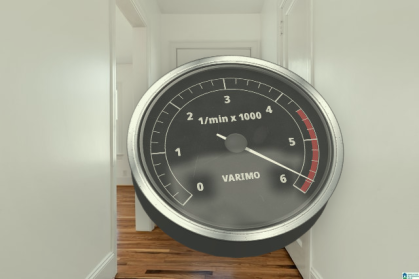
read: 5800 rpm
